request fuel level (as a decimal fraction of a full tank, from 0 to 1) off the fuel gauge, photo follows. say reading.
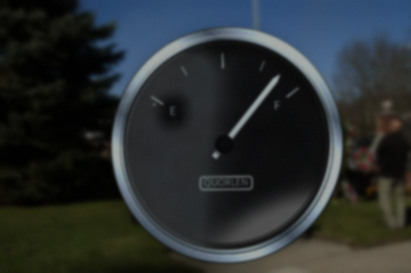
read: 0.875
